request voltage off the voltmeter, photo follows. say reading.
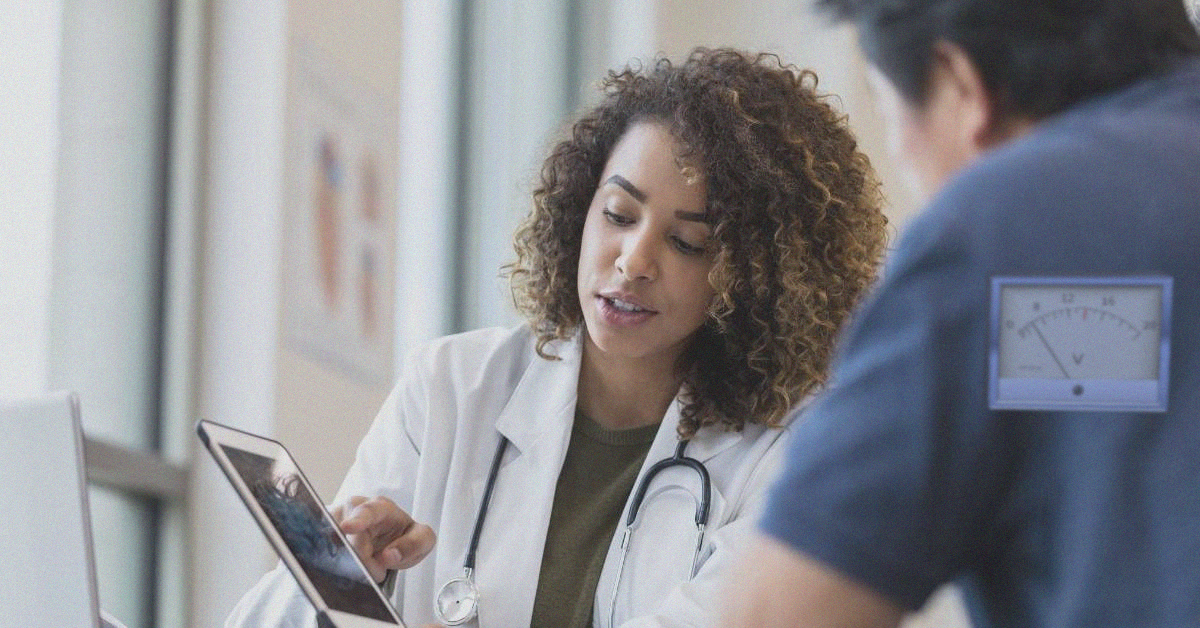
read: 6 V
